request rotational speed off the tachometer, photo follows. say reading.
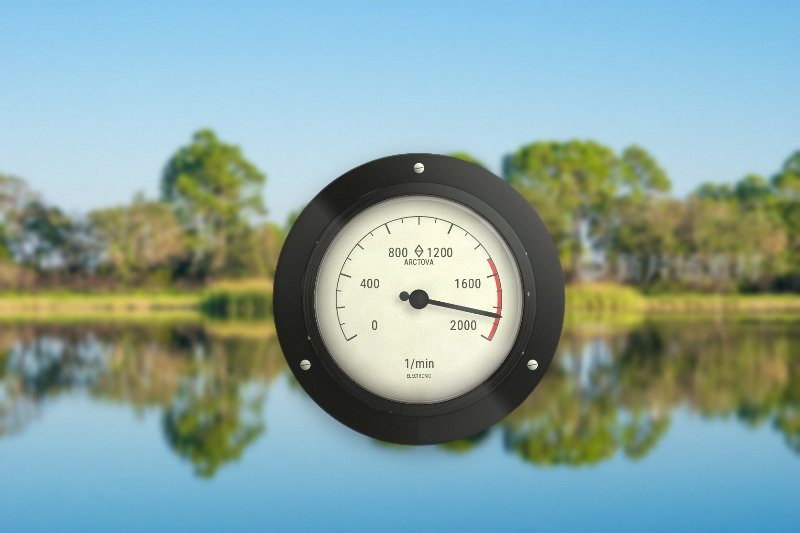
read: 1850 rpm
